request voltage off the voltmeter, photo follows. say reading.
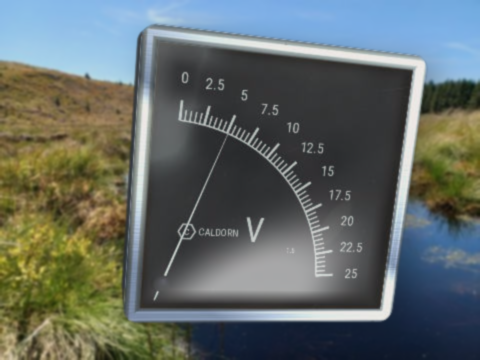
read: 5 V
